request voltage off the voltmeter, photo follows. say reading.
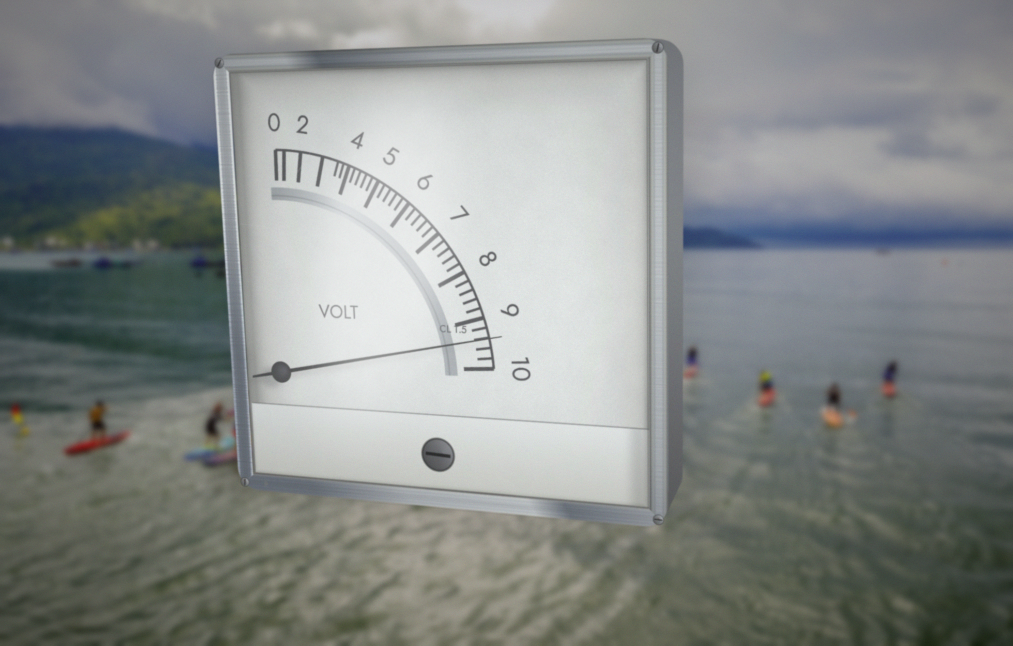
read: 9.4 V
